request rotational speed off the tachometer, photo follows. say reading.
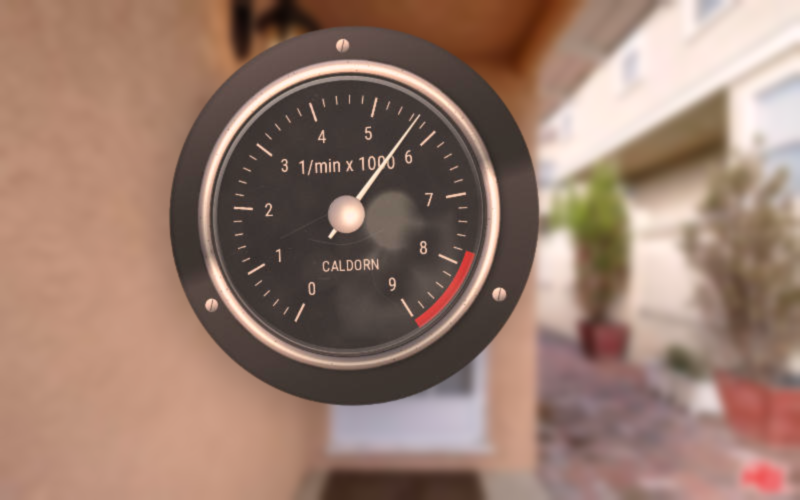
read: 5700 rpm
